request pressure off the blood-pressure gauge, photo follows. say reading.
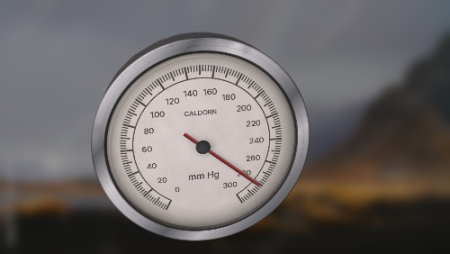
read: 280 mmHg
